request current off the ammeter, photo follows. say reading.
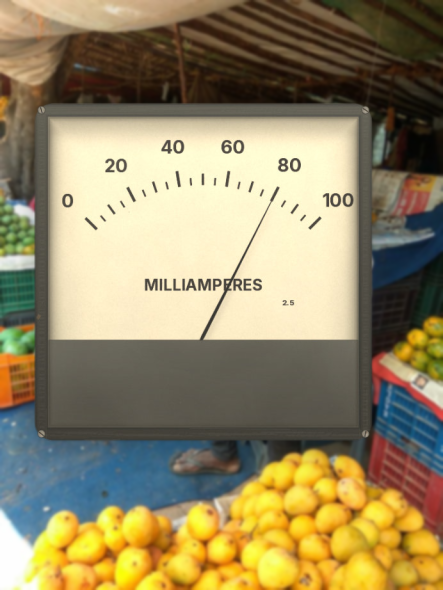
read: 80 mA
